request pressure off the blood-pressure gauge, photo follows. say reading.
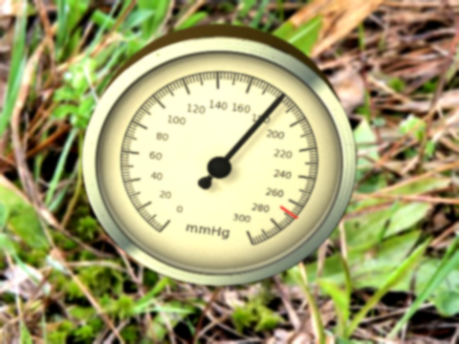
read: 180 mmHg
